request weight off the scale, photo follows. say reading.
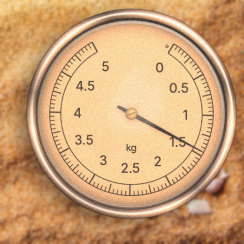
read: 1.45 kg
